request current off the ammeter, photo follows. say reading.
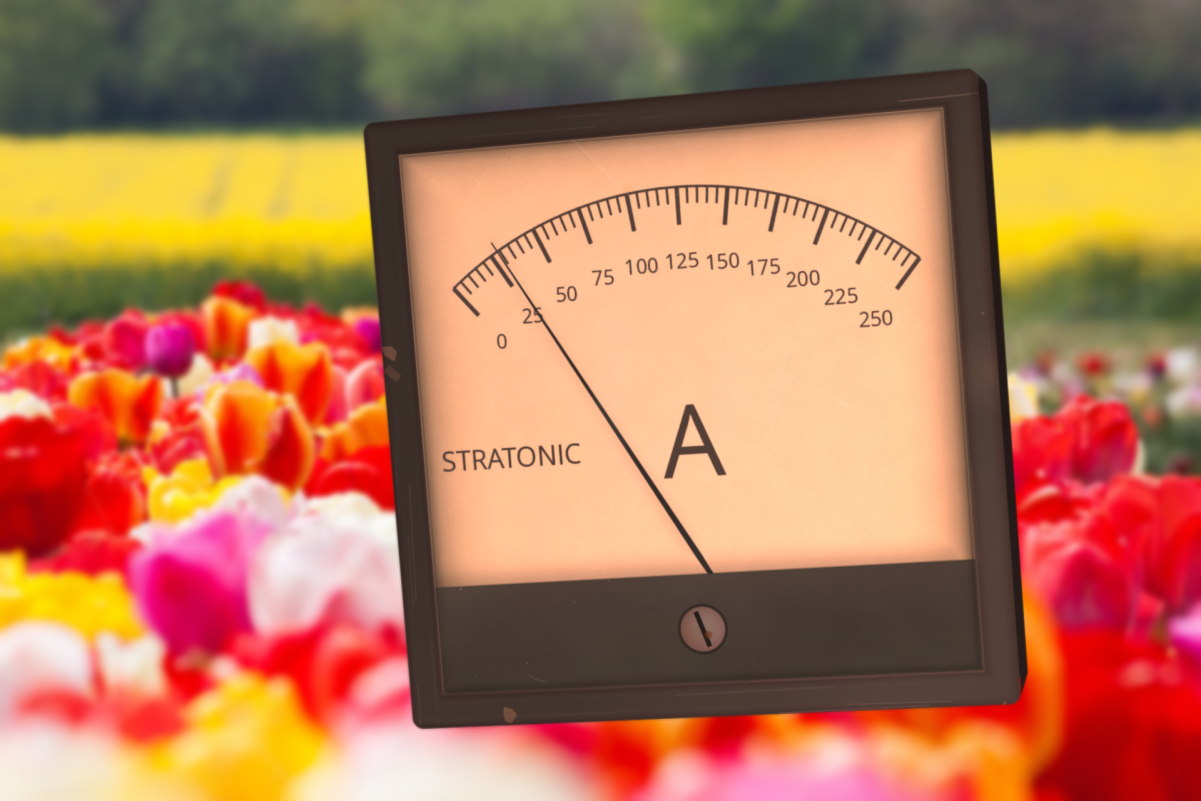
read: 30 A
